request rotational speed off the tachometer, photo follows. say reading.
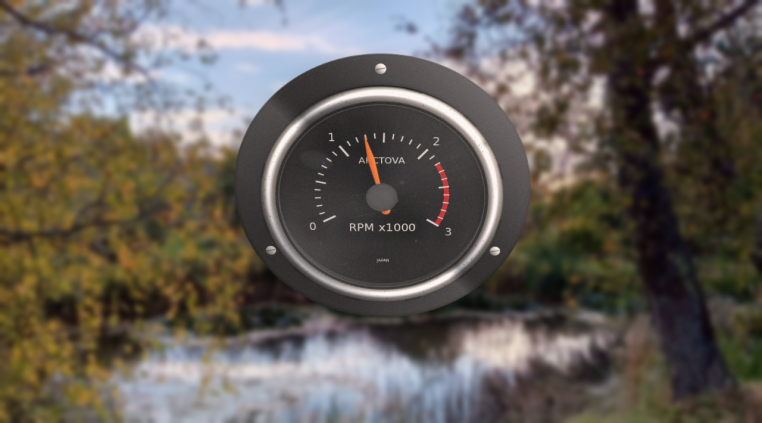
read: 1300 rpm
